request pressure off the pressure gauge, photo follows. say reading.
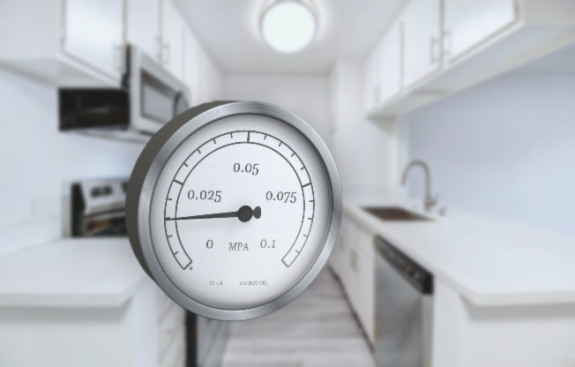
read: 0.015 MPa
